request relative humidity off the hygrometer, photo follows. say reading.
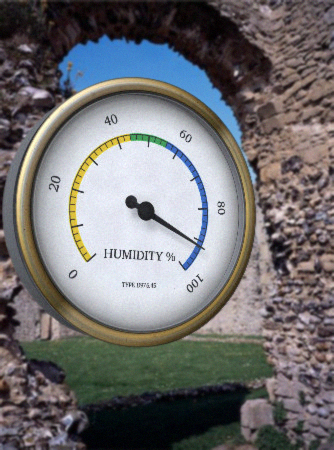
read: 92 %
